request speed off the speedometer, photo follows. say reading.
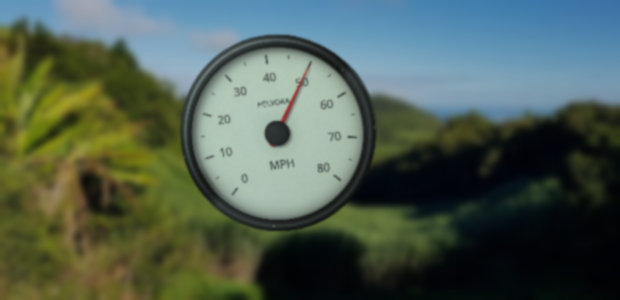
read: 50 mph
